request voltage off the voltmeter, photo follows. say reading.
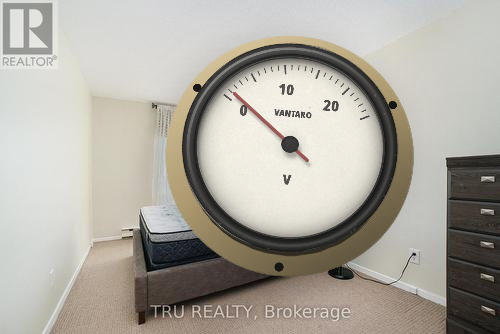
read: 1 V
